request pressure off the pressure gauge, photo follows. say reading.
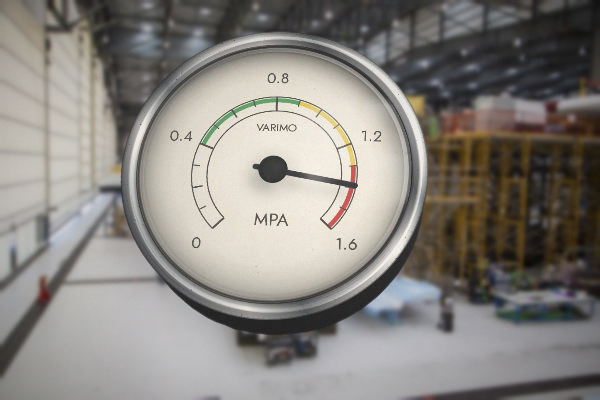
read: 1.4 MPa
